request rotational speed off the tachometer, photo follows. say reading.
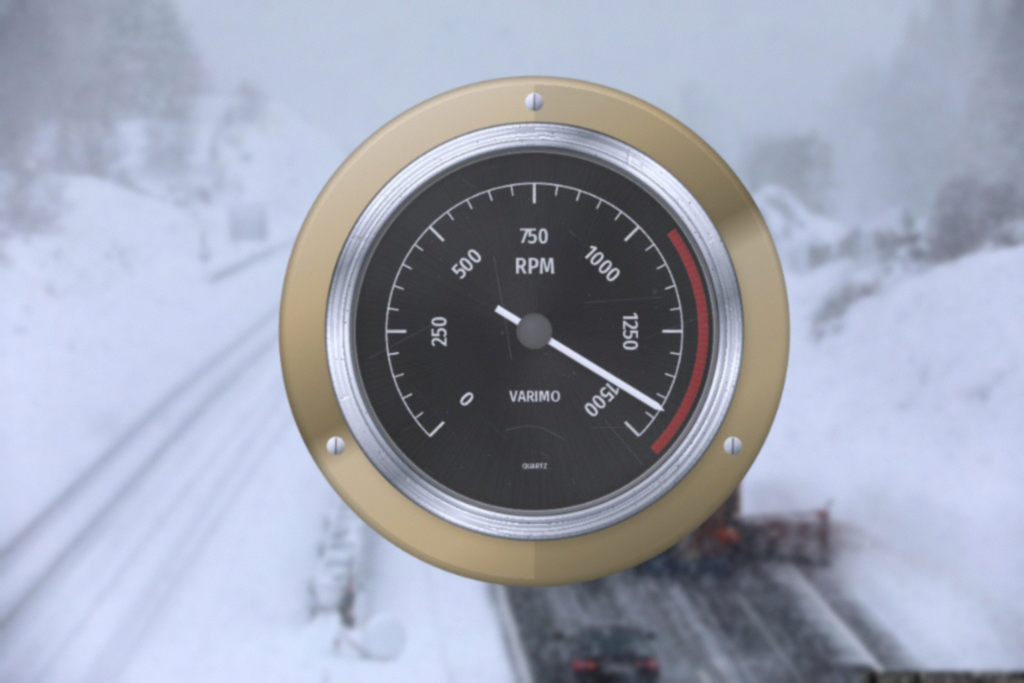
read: 1425 rpm
